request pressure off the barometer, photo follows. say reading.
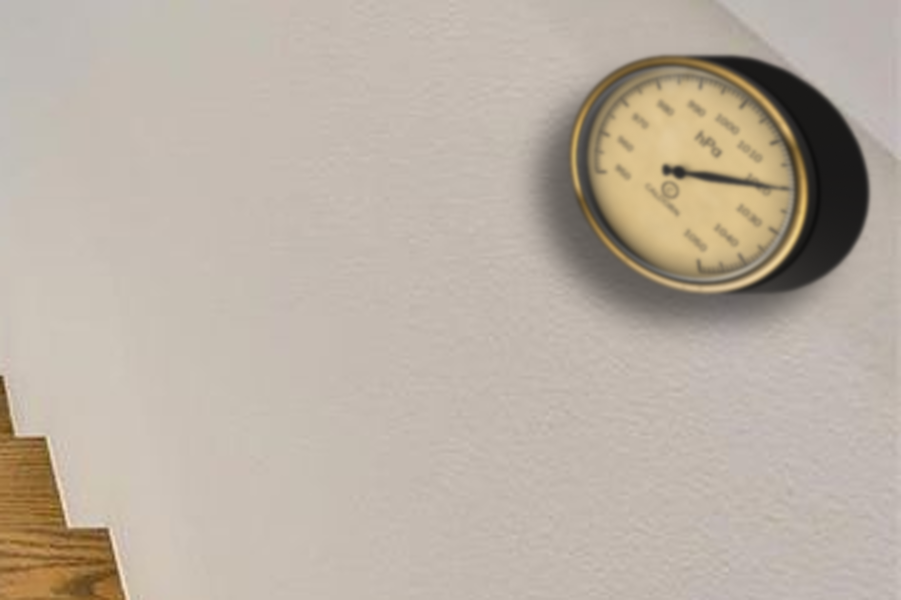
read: 1020 hPa
